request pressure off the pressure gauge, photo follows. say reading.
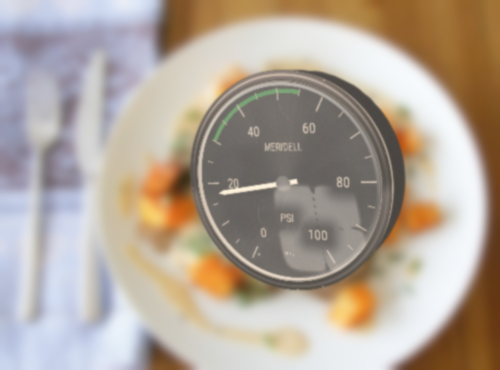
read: 17.5 psi
